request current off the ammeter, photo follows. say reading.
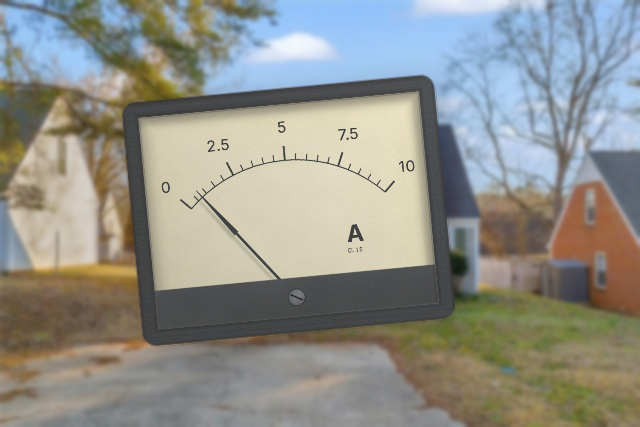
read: 0.75 A
